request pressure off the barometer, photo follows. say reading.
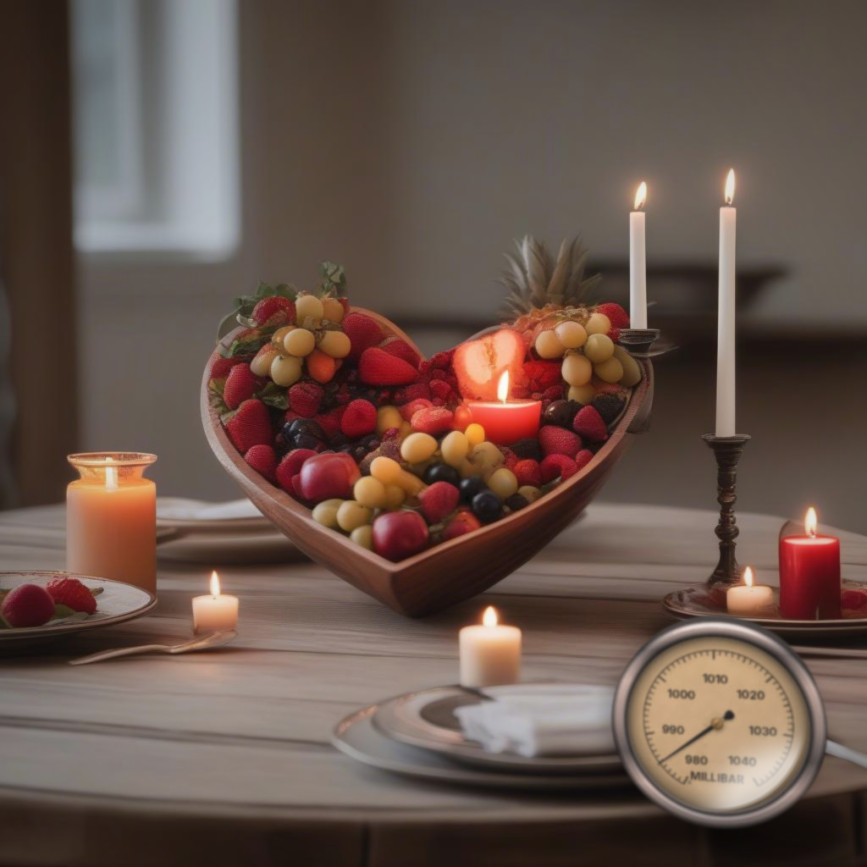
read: 985 mbar
